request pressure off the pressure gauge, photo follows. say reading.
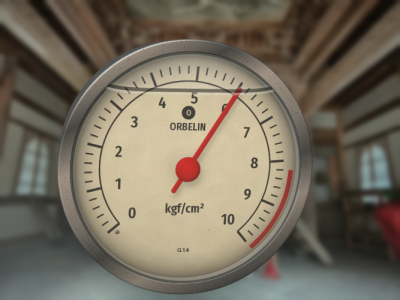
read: 6 kg/cm²
